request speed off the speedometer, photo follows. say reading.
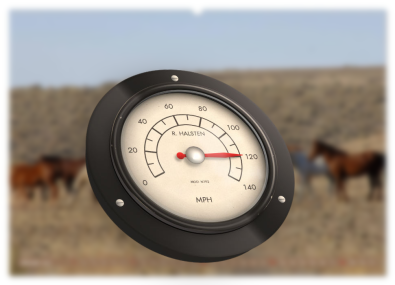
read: 120 mph
